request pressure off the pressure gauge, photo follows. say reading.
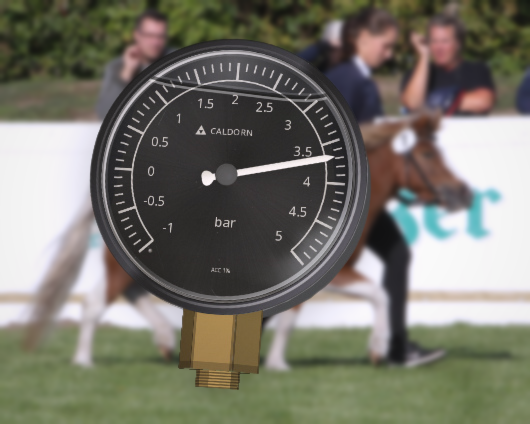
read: 3.7 bar
